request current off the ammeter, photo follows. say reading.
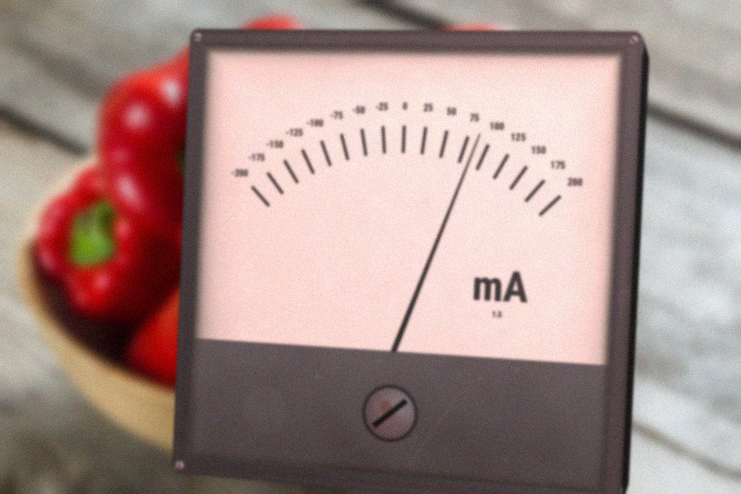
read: 87.5 mA
